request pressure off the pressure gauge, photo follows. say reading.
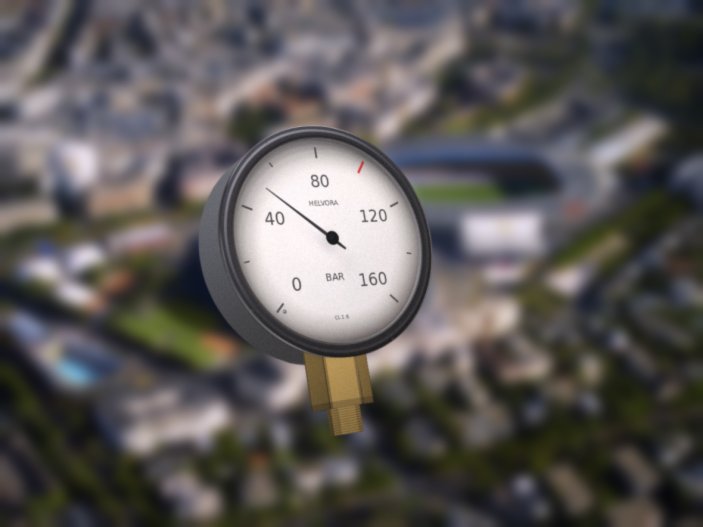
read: 50 bar
